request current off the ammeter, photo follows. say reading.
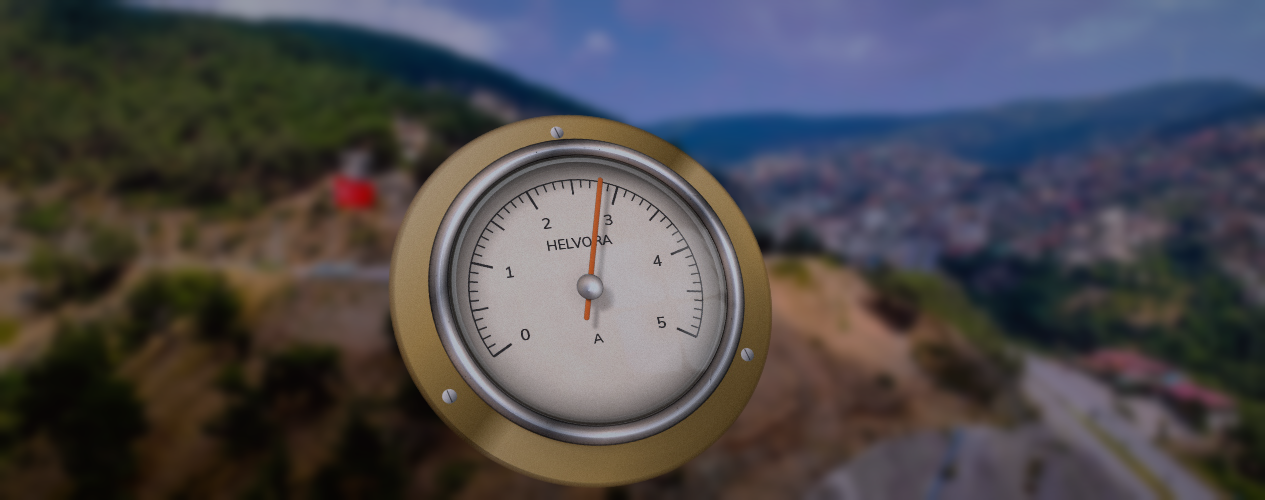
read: 2.8 A
